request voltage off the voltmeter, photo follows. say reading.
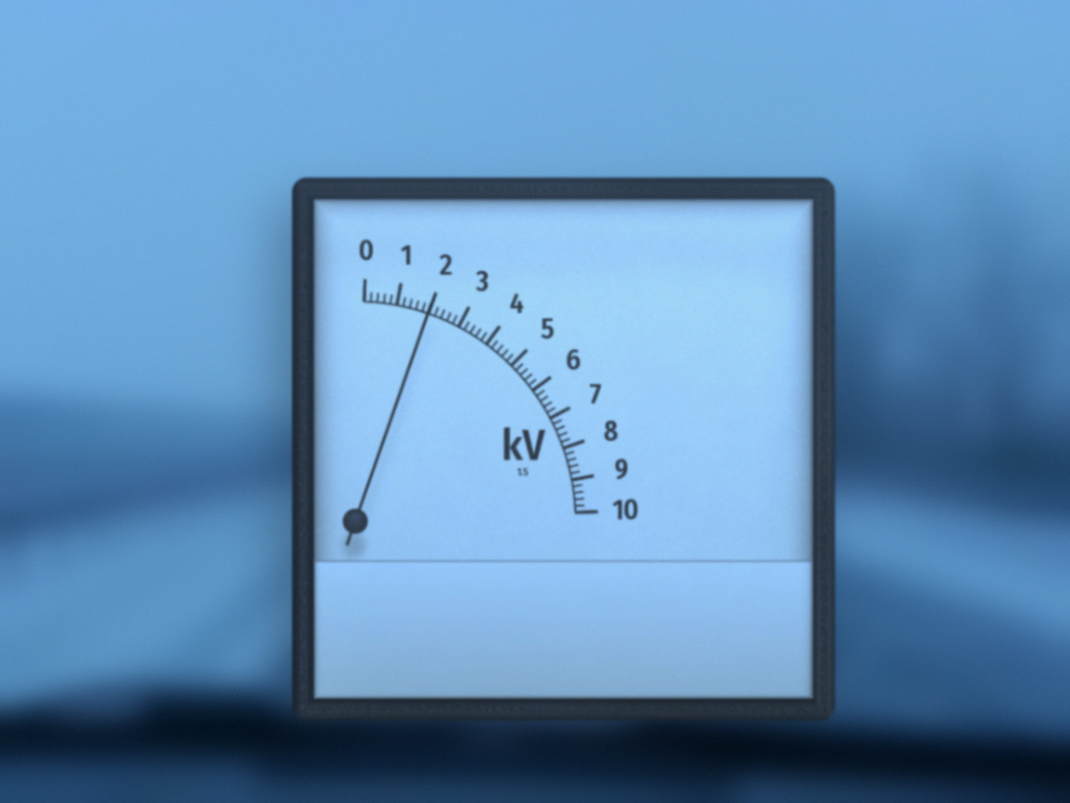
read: 2 kV
